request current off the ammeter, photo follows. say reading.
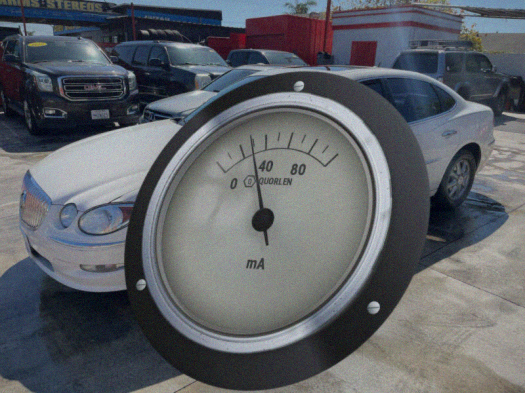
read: 30 mA
